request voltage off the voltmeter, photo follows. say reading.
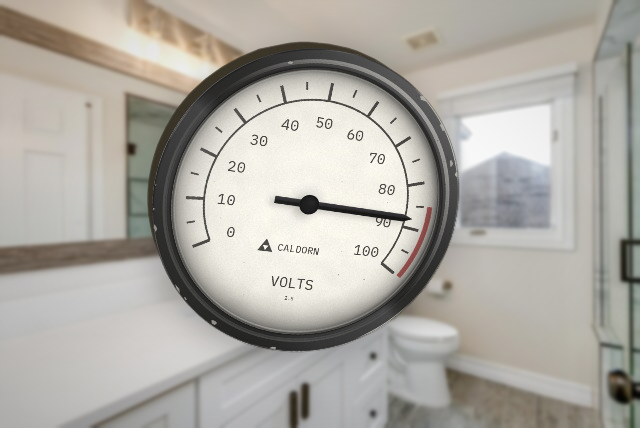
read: 87.5 V
